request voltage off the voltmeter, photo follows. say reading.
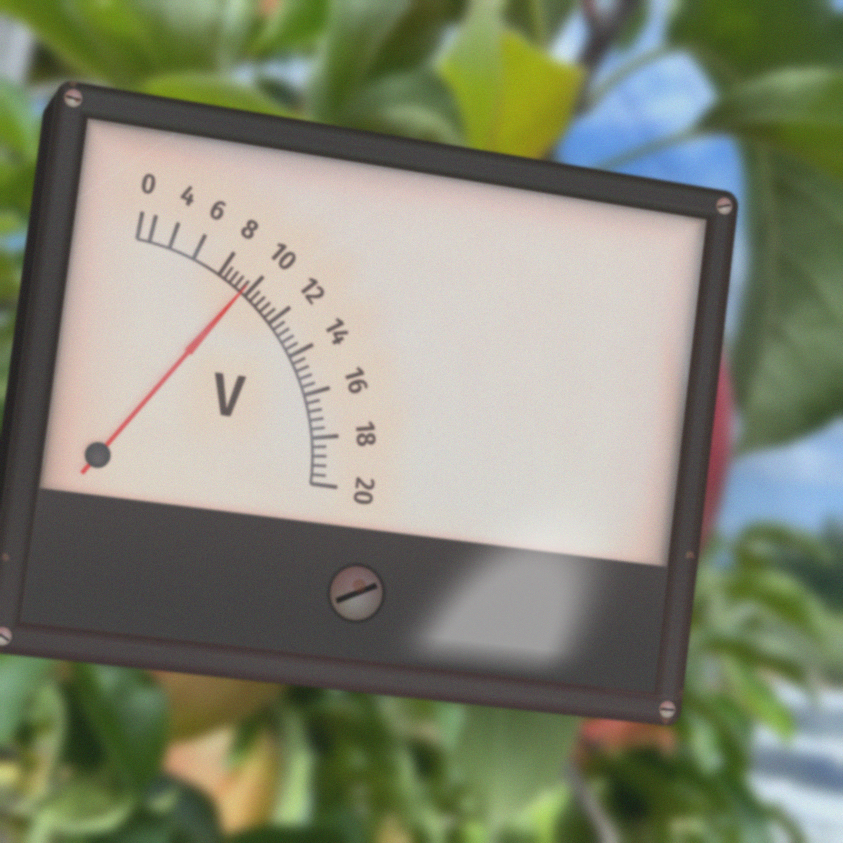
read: 9.6 V
